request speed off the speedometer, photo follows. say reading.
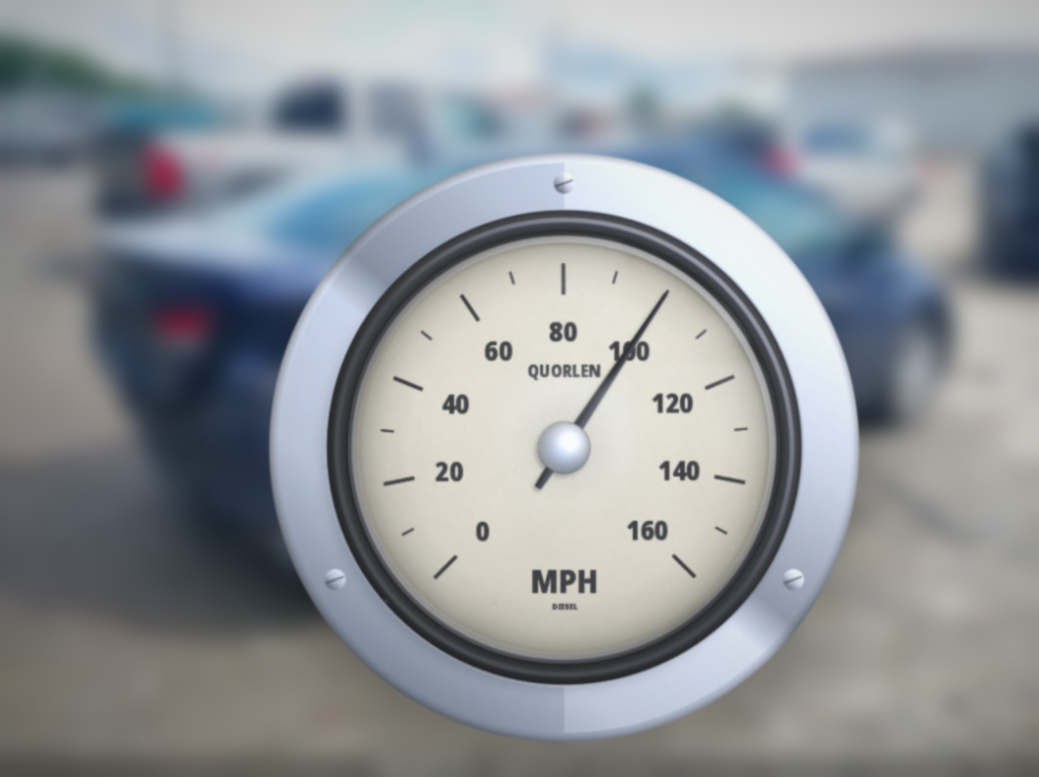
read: 100 mph
